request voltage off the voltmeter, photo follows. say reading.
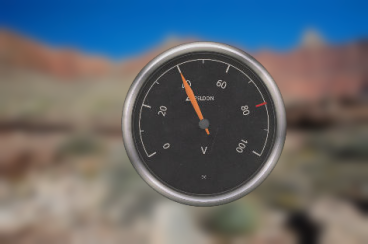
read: 40 V
